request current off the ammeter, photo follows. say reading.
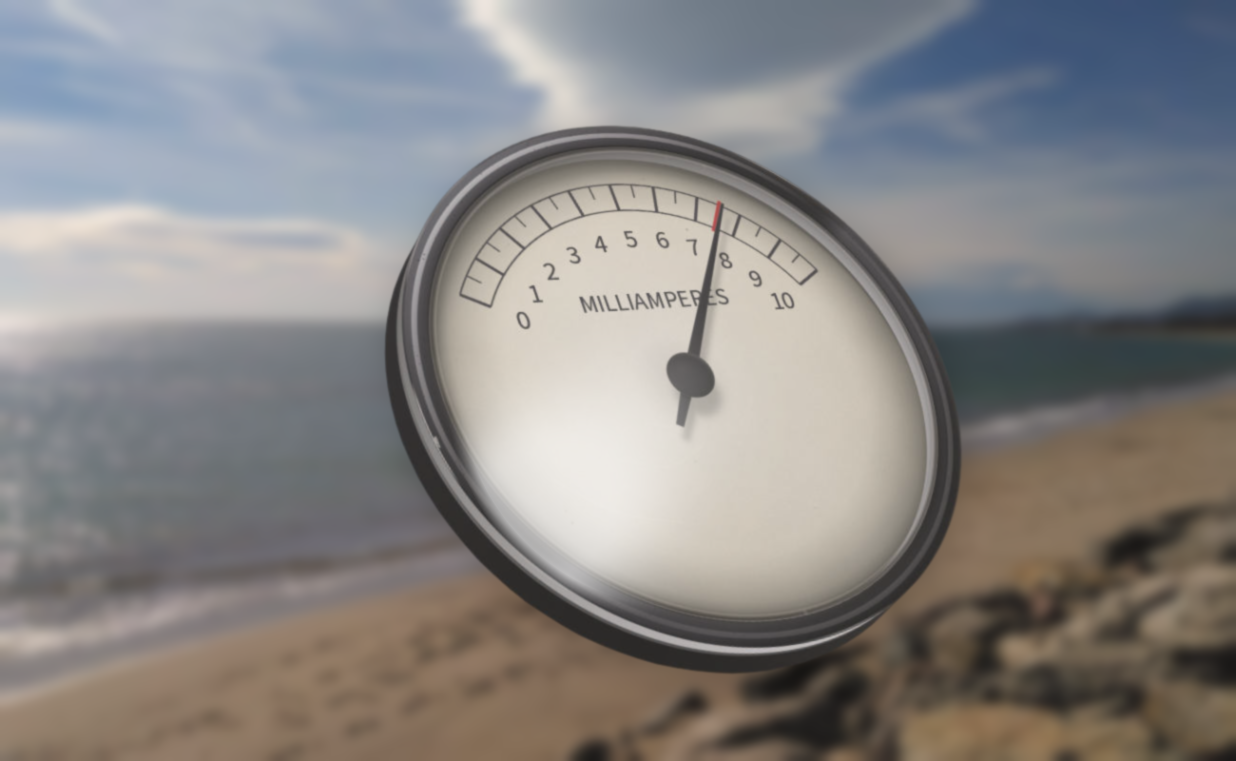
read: 7.5 mA
